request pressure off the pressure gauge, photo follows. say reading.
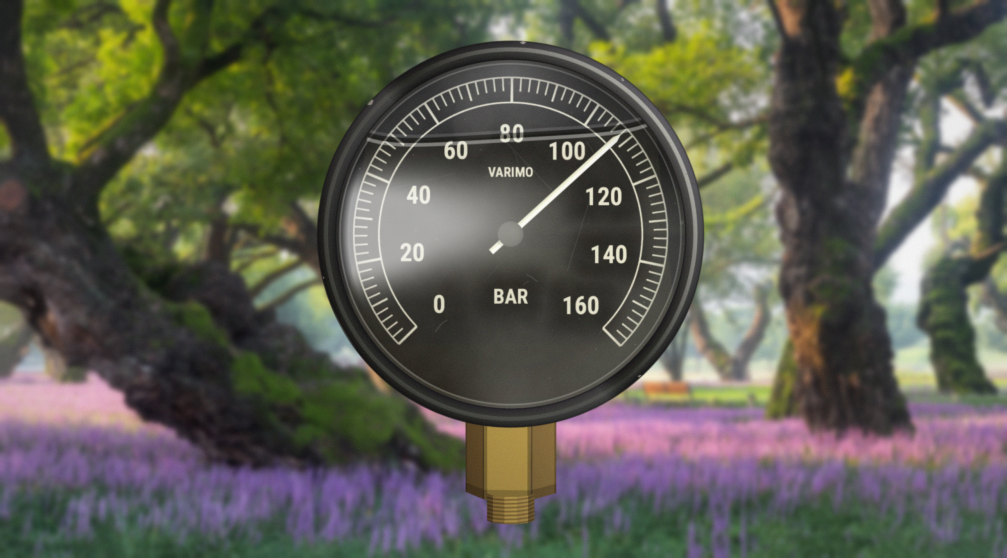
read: 108 bar
